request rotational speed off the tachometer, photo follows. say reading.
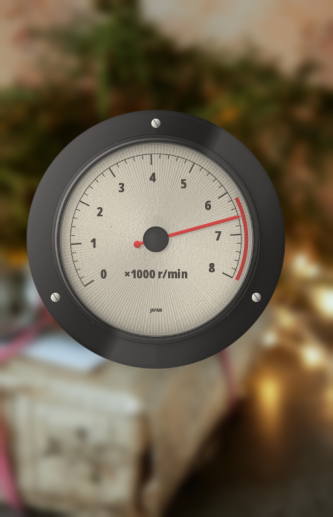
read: 6600 rpm
